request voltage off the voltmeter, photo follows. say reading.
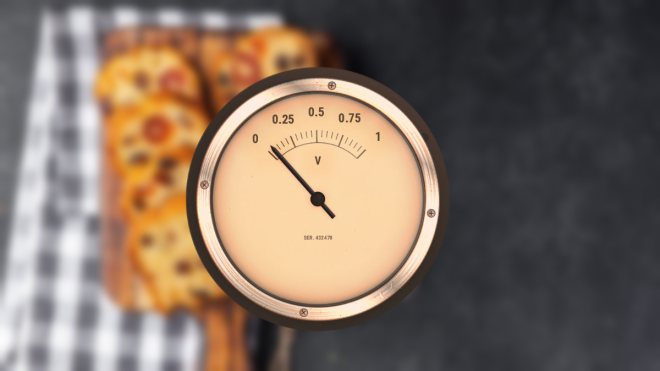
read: 0.05 V
